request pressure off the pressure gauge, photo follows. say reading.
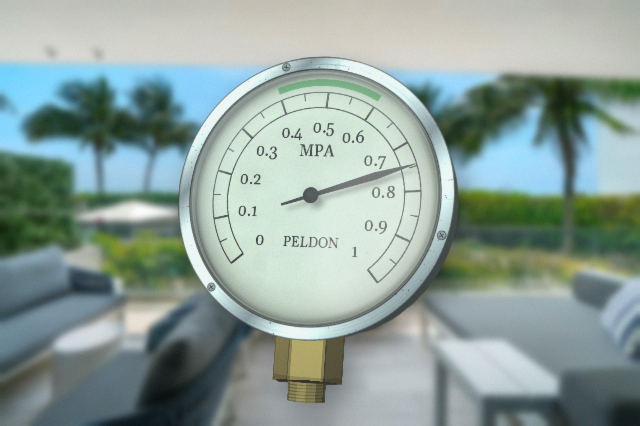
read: 0.75 MPa
